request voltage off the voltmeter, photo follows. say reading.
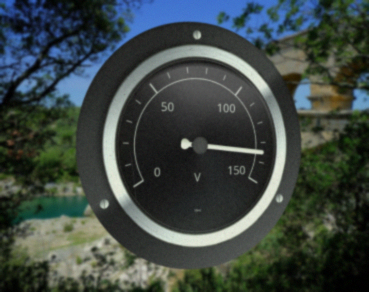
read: 135 V
